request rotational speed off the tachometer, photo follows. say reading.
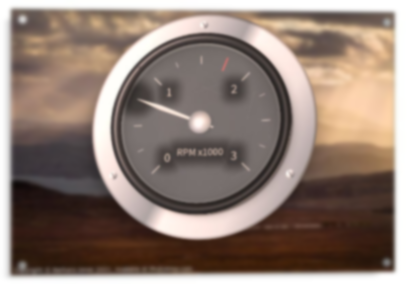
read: 750 rpm
